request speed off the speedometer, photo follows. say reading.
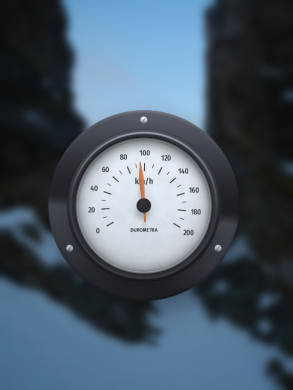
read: 95 km/h
